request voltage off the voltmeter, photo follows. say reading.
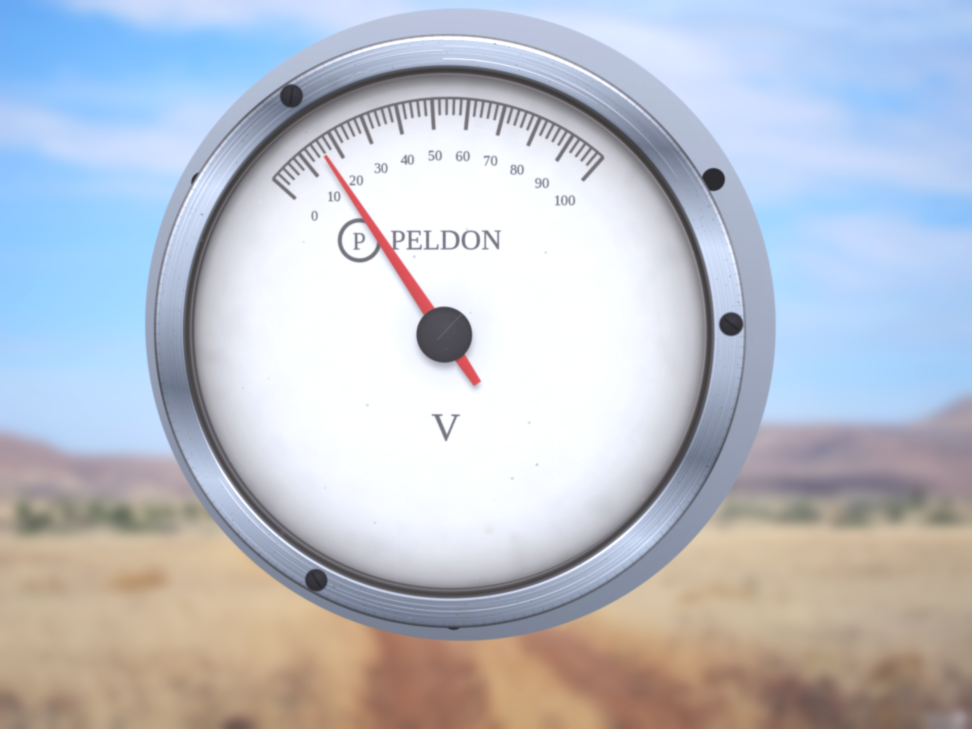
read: 16 V
